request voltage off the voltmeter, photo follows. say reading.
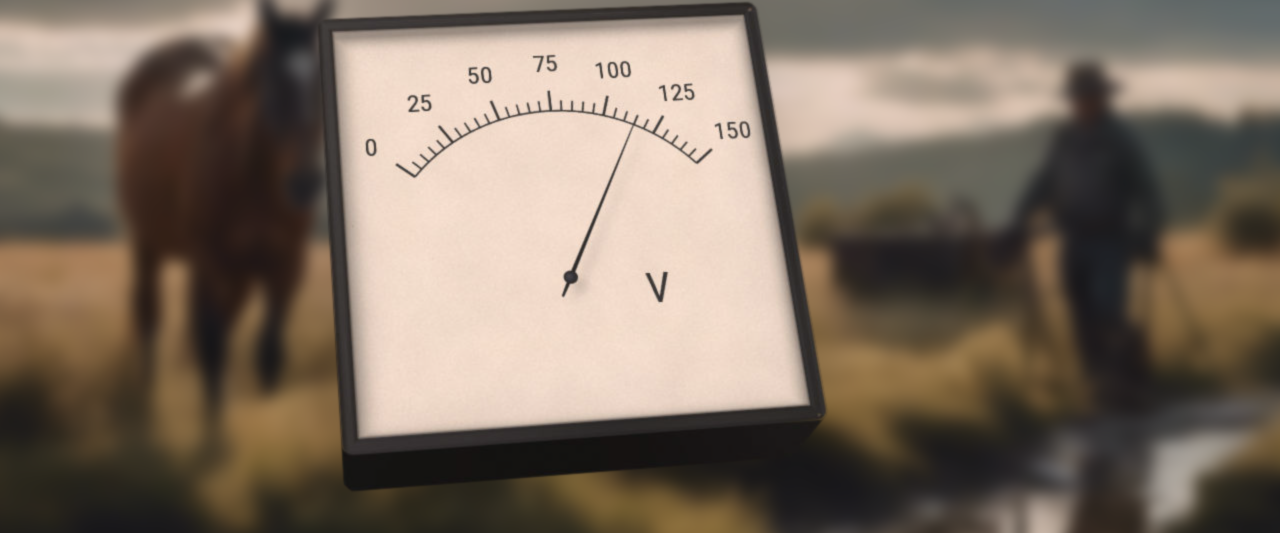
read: 115 V
